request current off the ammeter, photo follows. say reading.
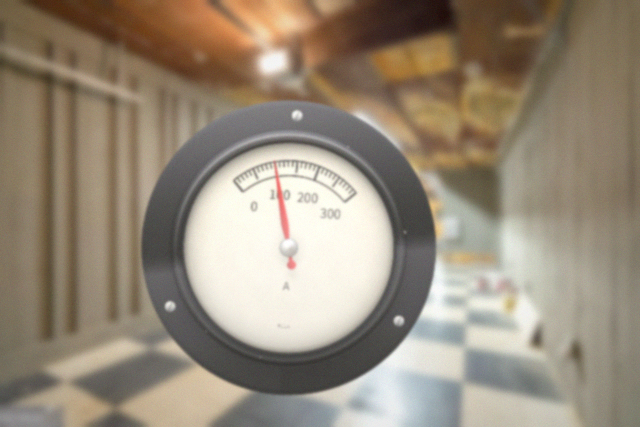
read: 100 A
